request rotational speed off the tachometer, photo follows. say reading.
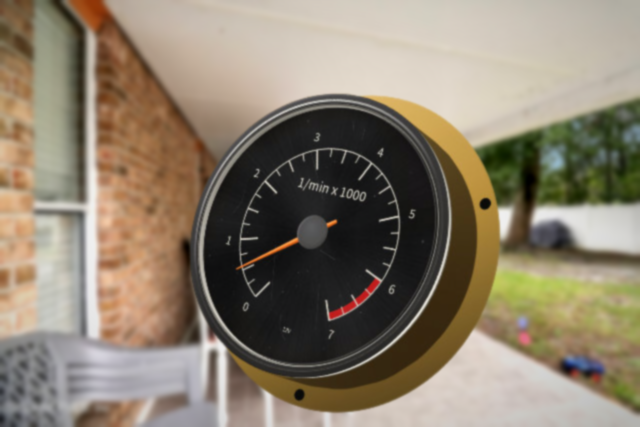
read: 500 rpm
